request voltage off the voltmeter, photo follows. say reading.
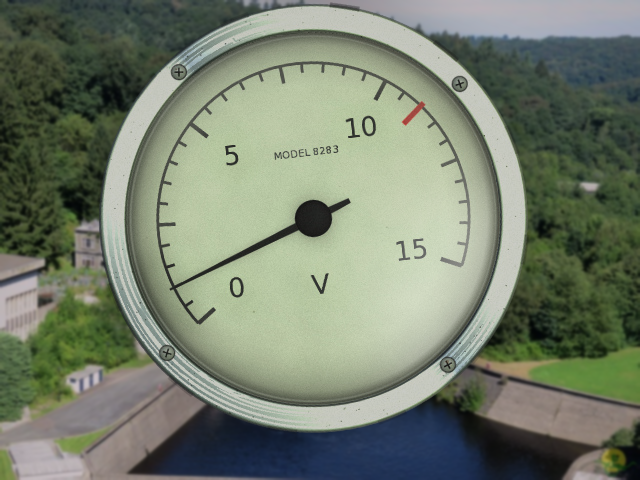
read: 1 V
